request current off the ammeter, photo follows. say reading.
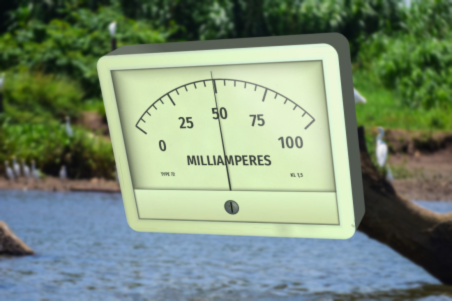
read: 50 mA
